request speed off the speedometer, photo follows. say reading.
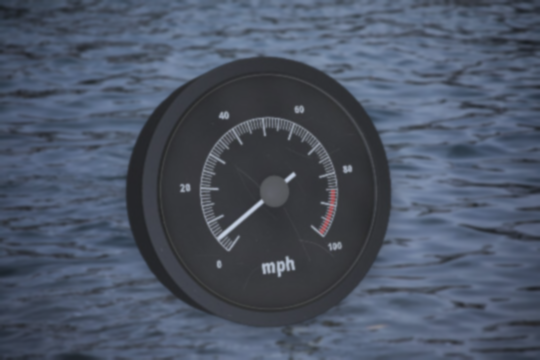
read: 5 mph
